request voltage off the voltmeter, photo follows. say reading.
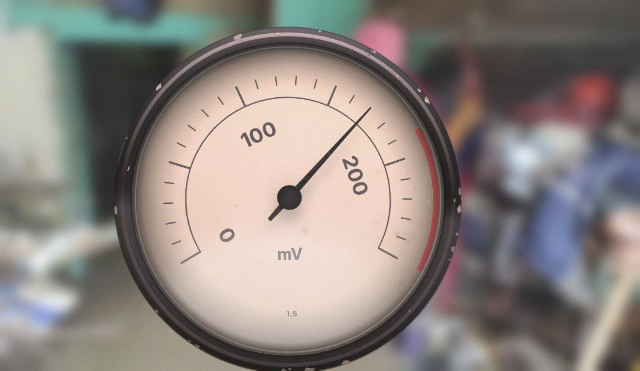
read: 170 mV
